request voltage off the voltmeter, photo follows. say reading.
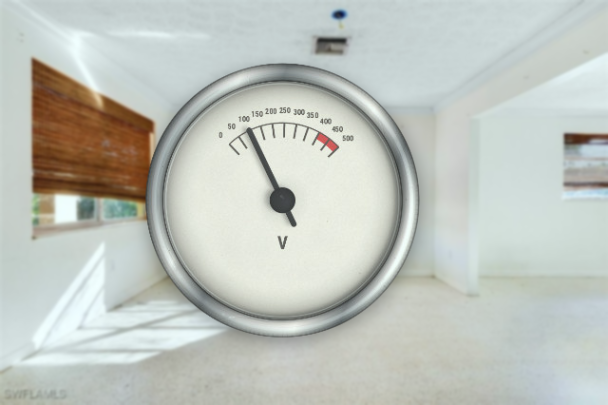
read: 100 V
